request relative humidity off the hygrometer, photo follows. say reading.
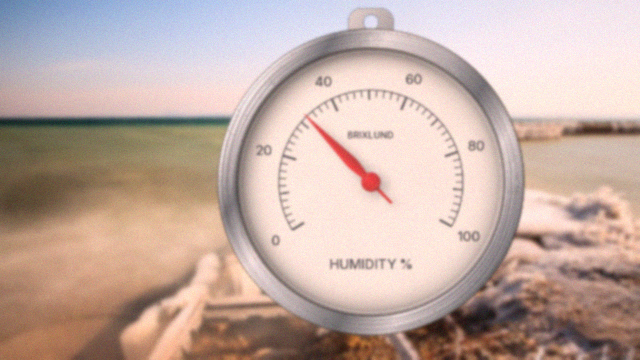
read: 32 %
